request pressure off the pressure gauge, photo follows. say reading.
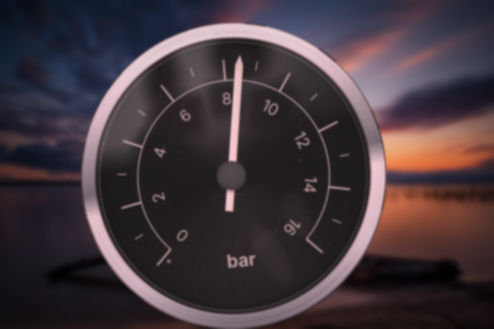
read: 8.5 bar
